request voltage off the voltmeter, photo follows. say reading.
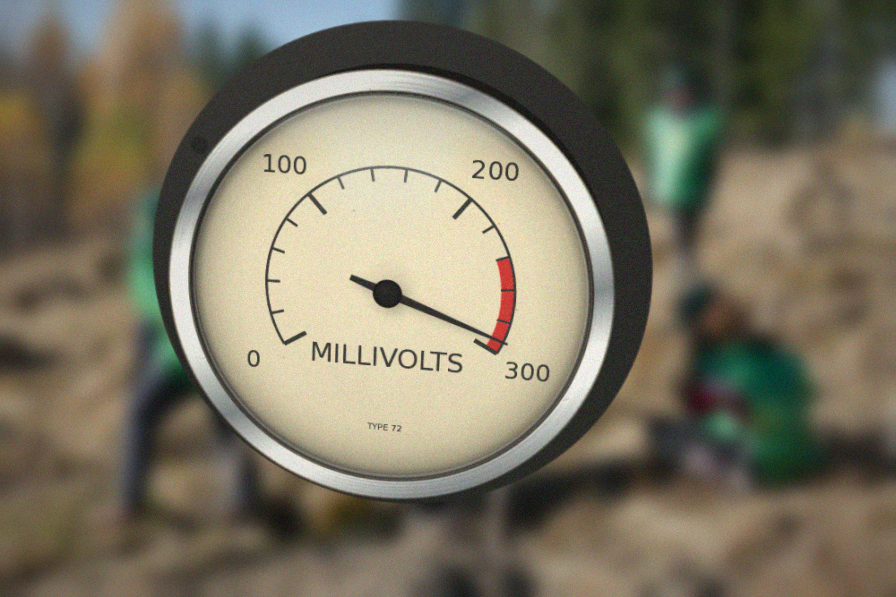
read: 290 mV
